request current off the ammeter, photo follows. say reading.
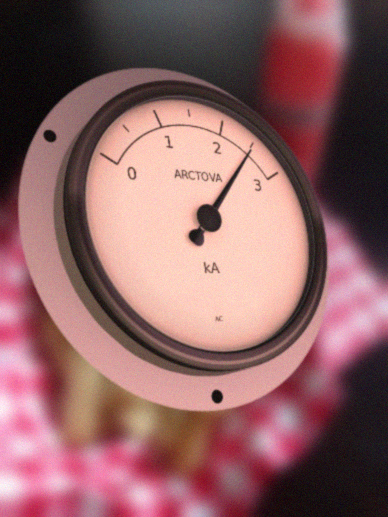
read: 2.5 kA
